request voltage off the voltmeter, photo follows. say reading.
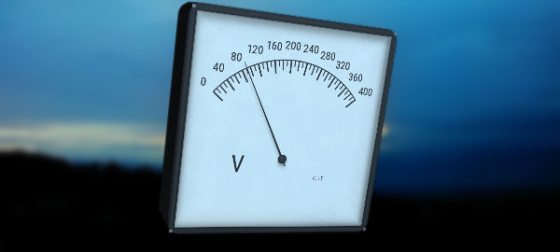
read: 90 V
